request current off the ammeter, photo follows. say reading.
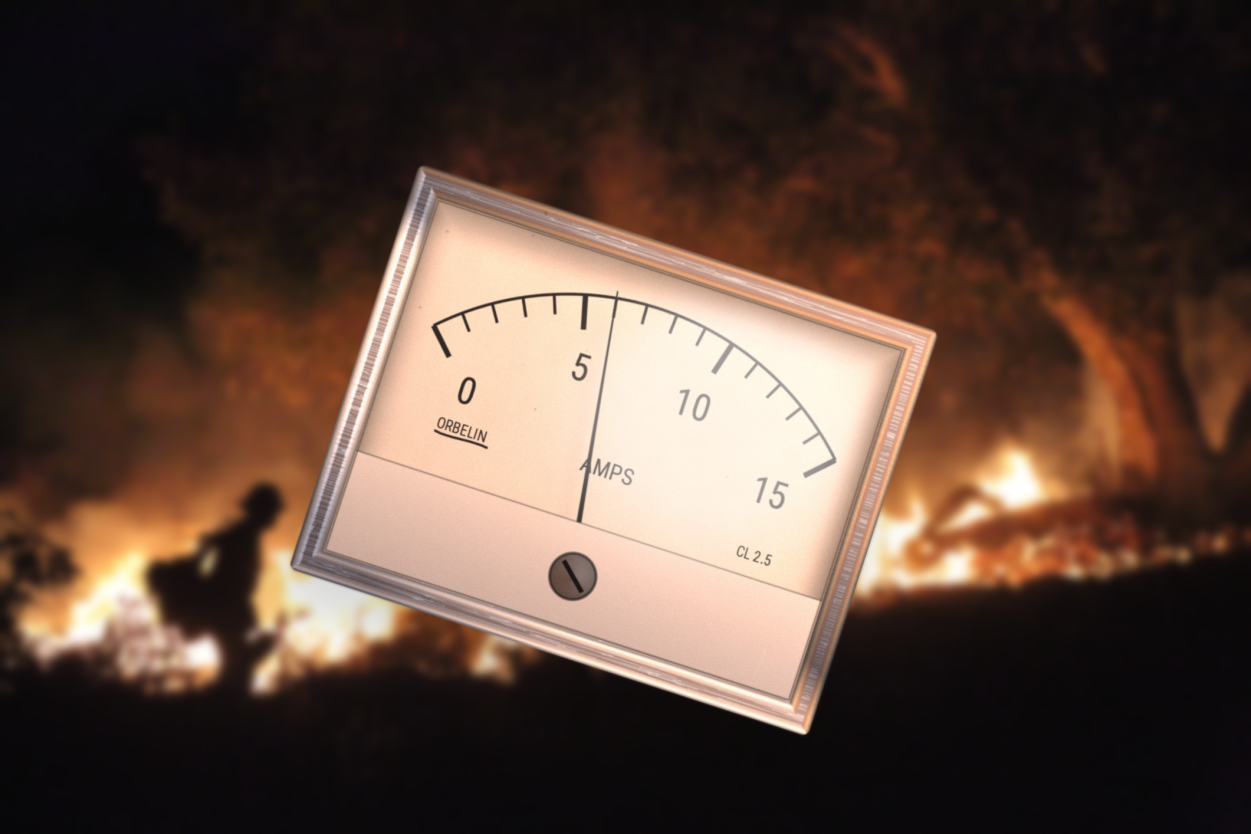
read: 6 A
